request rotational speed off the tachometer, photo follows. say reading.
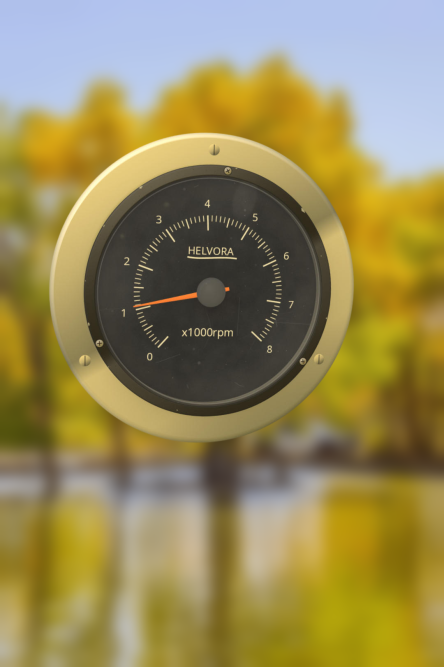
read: 1100 rpm
